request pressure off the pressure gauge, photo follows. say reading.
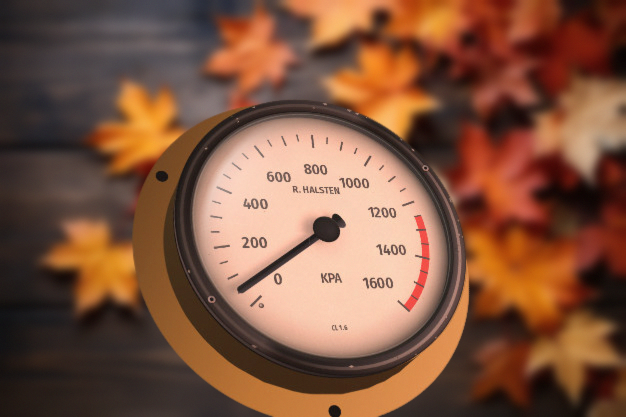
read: 50 kPa
